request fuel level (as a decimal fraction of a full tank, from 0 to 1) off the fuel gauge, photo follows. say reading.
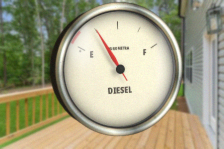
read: 0.25
